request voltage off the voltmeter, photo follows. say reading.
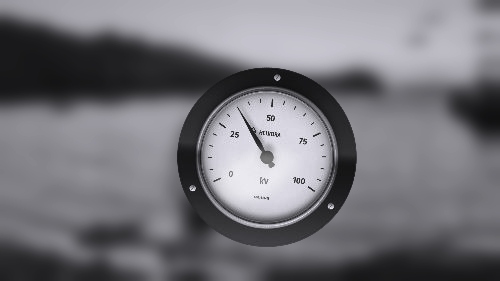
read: 35 kV
